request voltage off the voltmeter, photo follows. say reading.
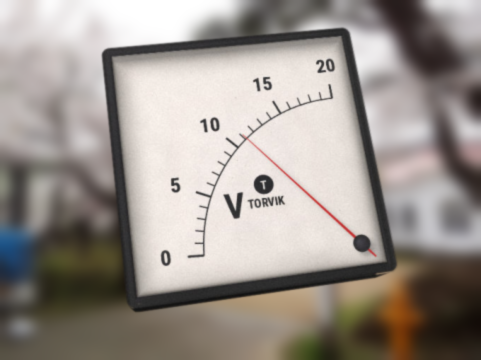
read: 11 V
